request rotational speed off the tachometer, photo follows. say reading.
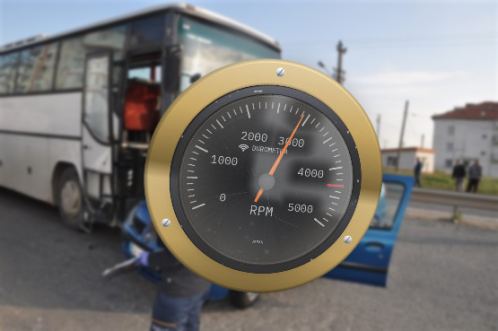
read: 2900 rpm
